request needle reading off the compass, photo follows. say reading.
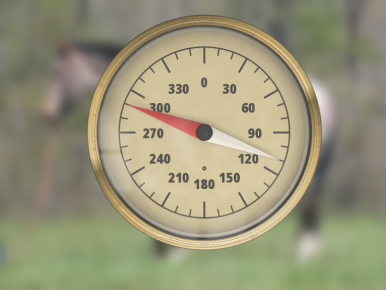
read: 290 °
